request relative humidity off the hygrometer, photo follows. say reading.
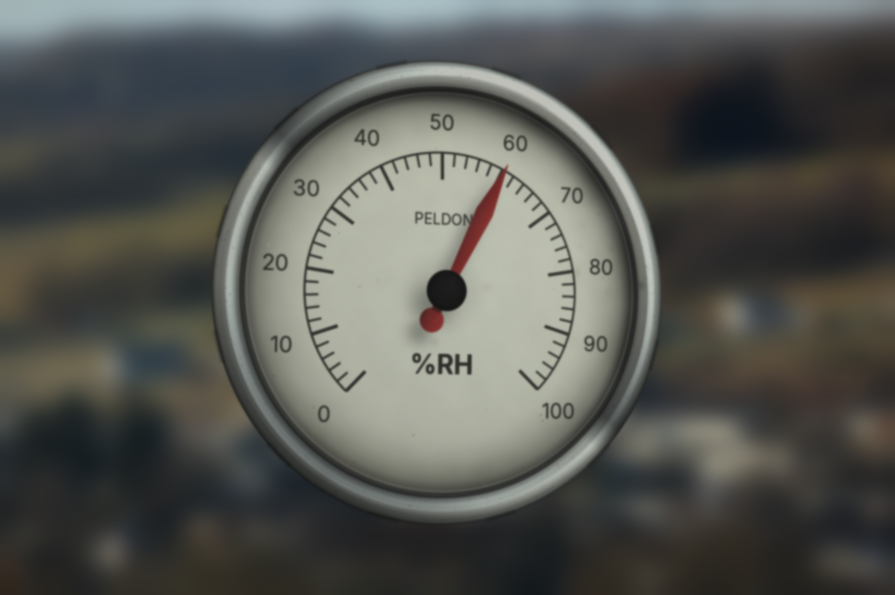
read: 60 %
